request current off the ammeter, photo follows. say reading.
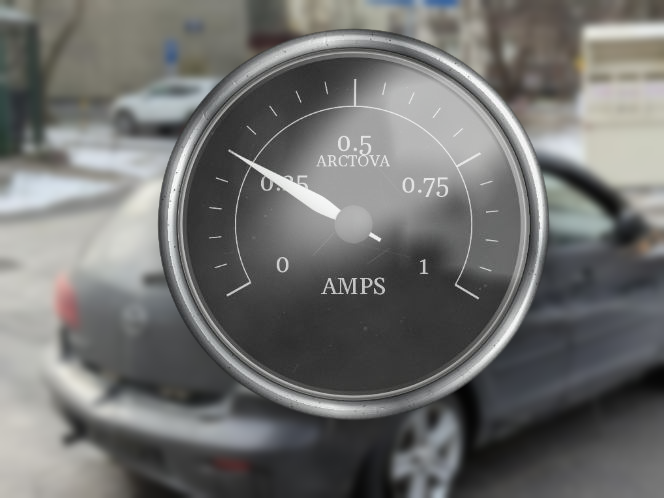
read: 0.25 A
